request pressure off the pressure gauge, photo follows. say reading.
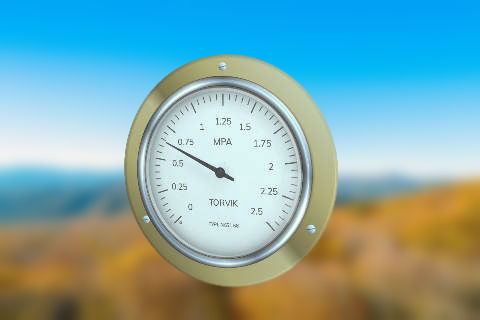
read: 0.65 MPa
